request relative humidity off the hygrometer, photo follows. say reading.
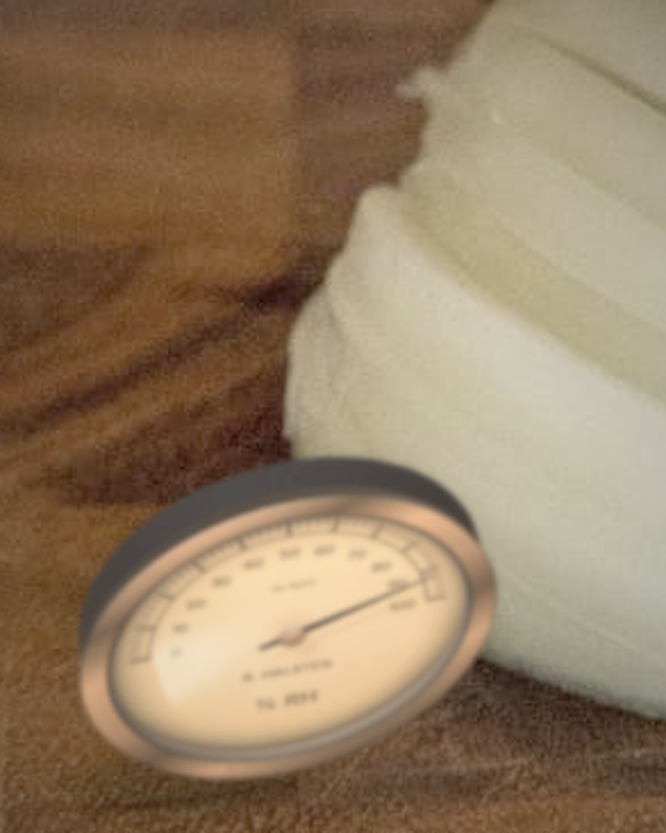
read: 90 %
